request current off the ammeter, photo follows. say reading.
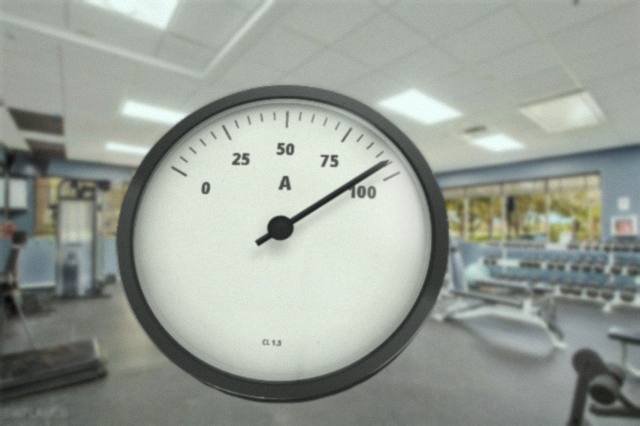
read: 95 A
